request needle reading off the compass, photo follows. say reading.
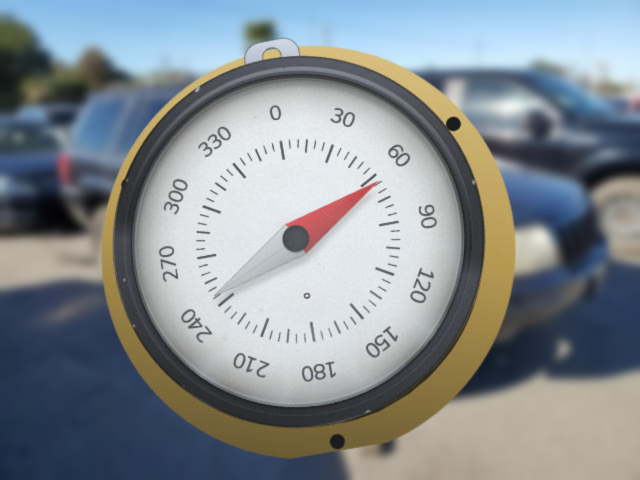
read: 65 °
